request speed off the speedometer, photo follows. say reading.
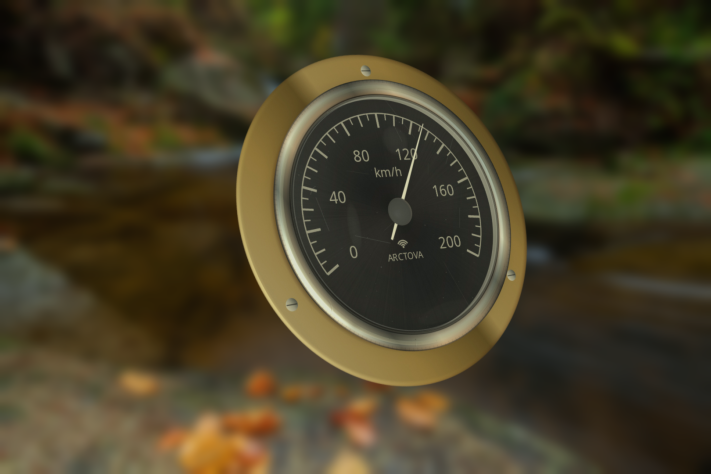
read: 125 km/h
